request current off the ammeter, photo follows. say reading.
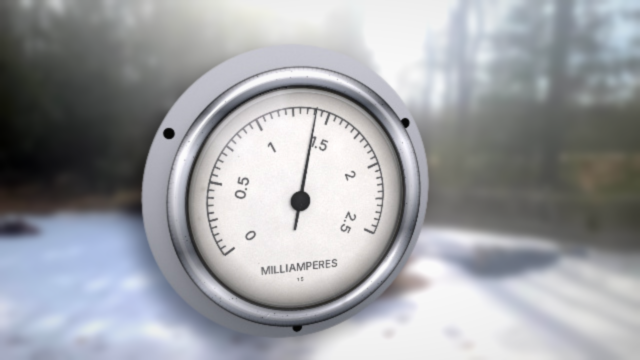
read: 1.4 mA
